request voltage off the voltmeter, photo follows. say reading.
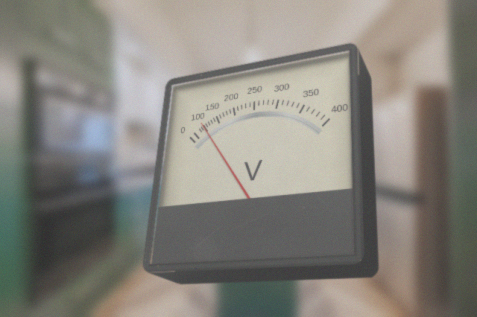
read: 100 V
